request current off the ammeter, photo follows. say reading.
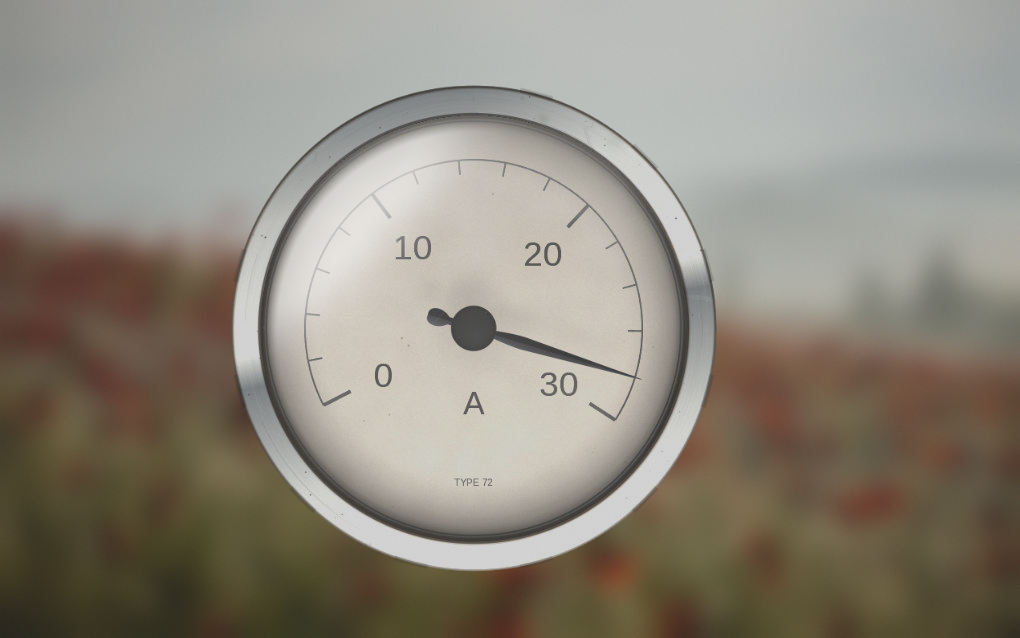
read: 28 A
